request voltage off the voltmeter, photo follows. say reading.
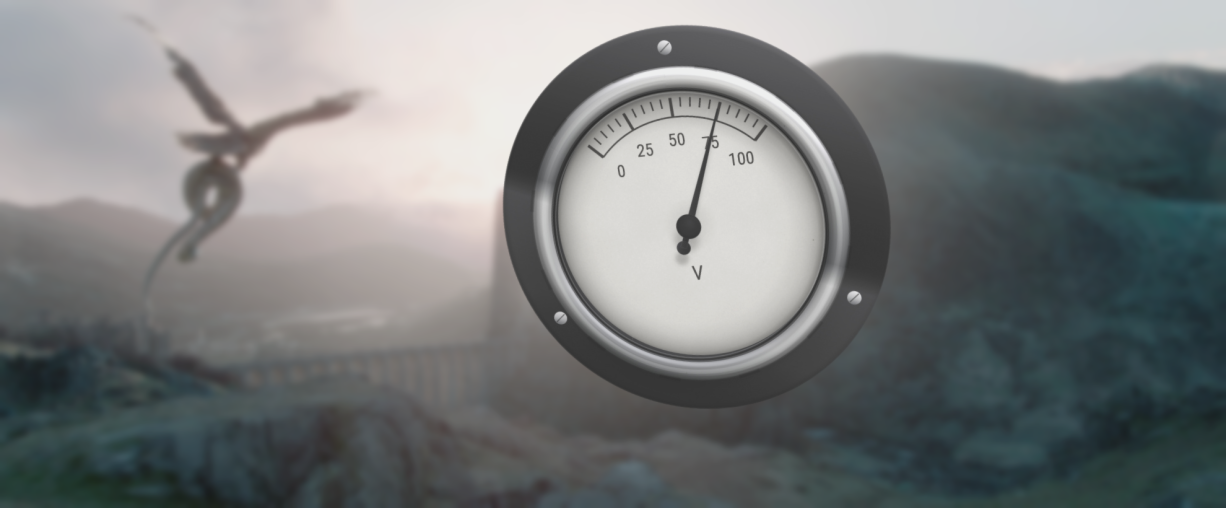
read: 75 V
